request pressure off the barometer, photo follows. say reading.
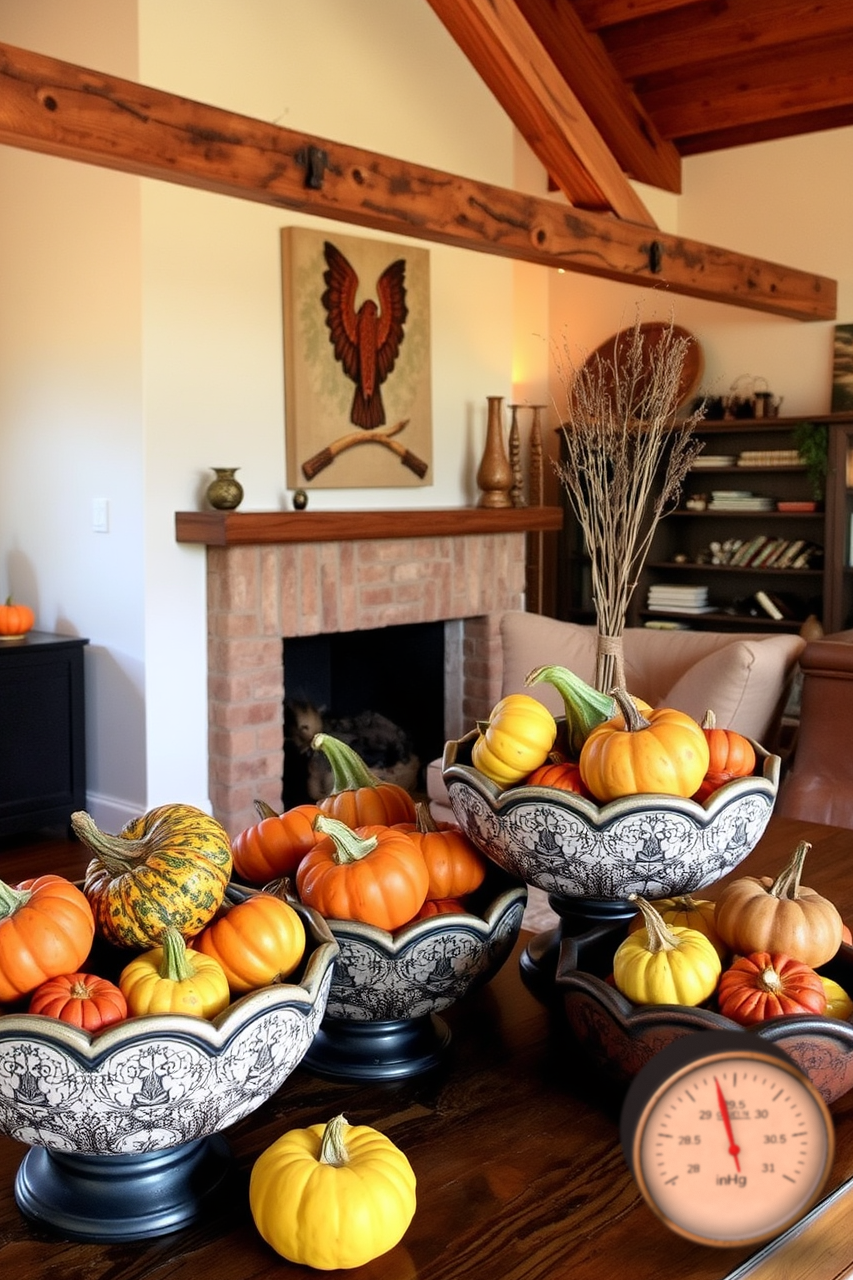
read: 29.3 inHg
